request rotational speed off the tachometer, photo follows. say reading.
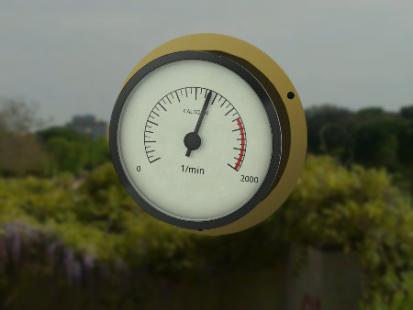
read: 1150 rpm
